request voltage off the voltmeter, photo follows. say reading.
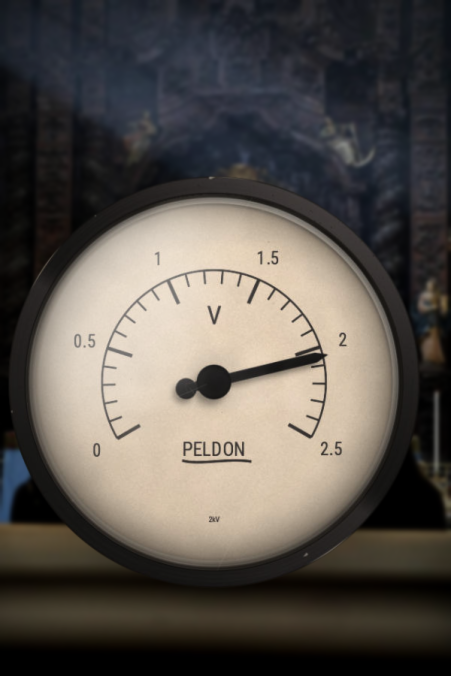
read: 2.05 V
